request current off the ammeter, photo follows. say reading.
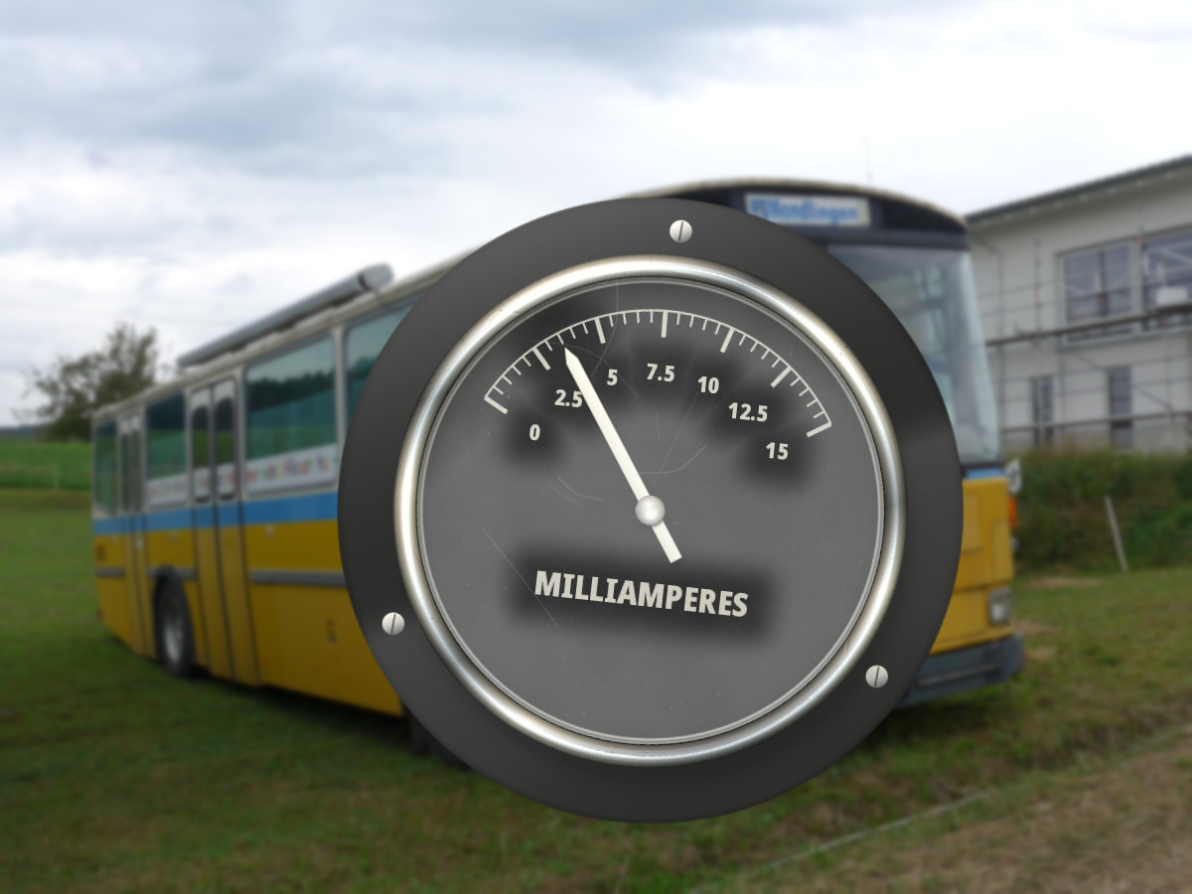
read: 3.5 mA
